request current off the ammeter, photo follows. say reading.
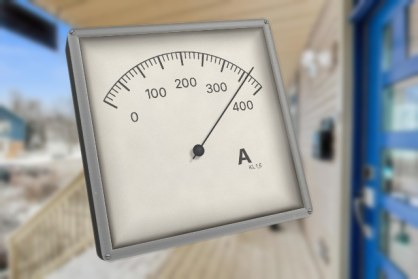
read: 360 A
